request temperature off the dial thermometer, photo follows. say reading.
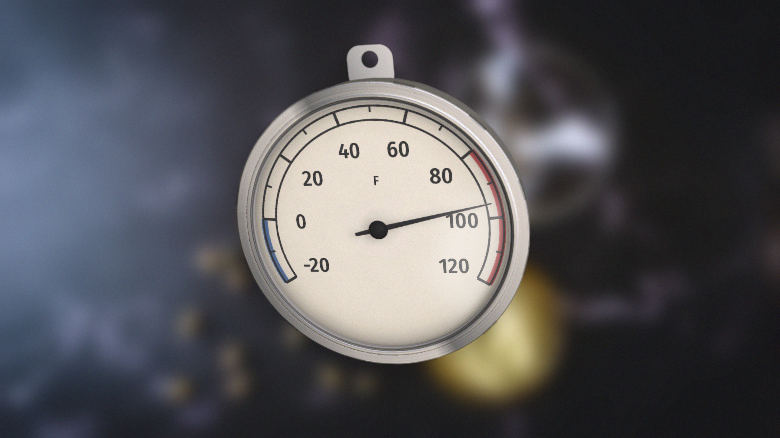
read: 95 °F
